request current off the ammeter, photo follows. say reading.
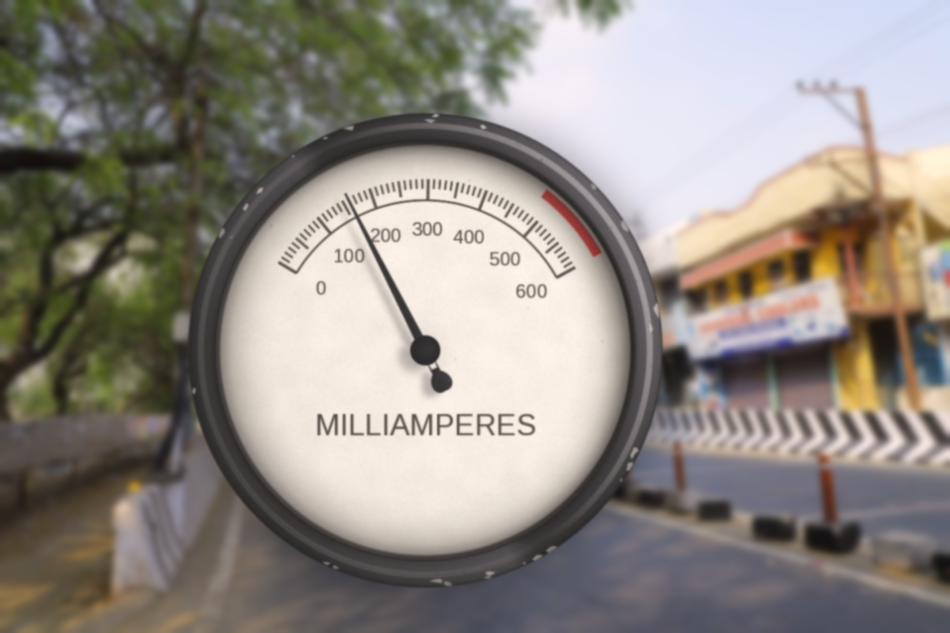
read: 160 mA
